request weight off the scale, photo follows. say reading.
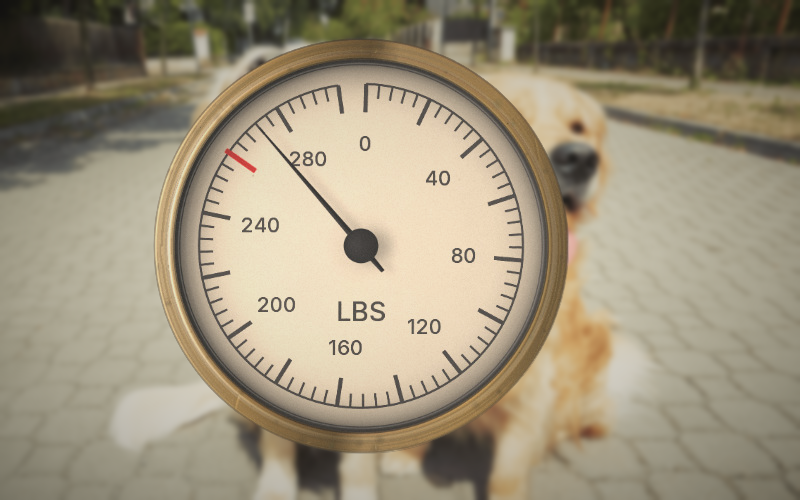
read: 272 lb
